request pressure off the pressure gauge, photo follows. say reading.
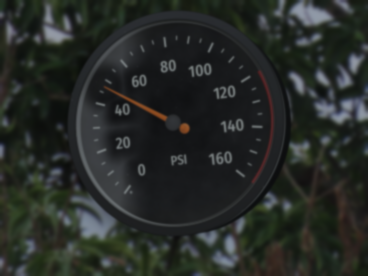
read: 47.5 psi
